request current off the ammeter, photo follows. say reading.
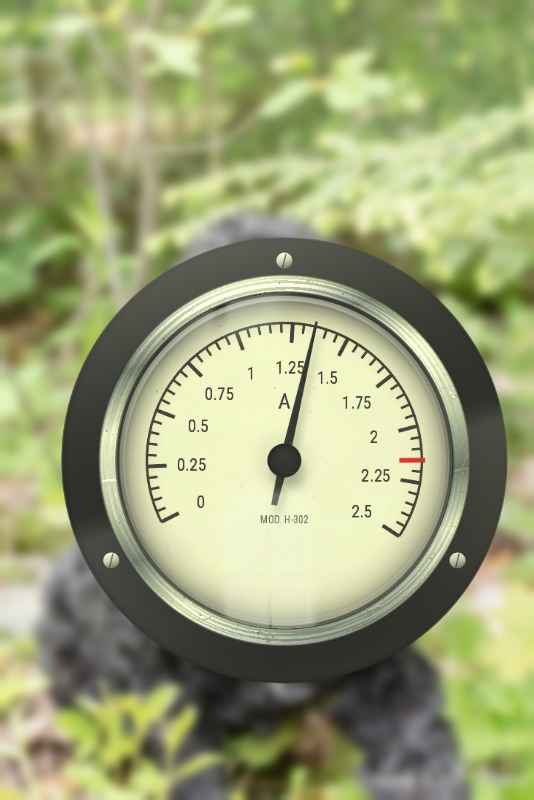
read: 1.35 A
